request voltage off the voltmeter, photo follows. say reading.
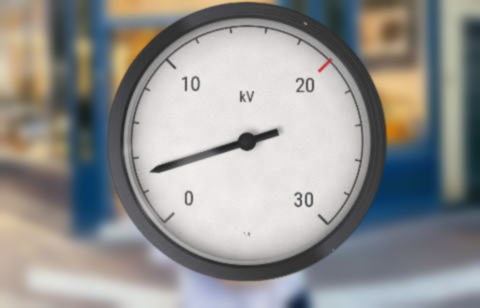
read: 3 kV
